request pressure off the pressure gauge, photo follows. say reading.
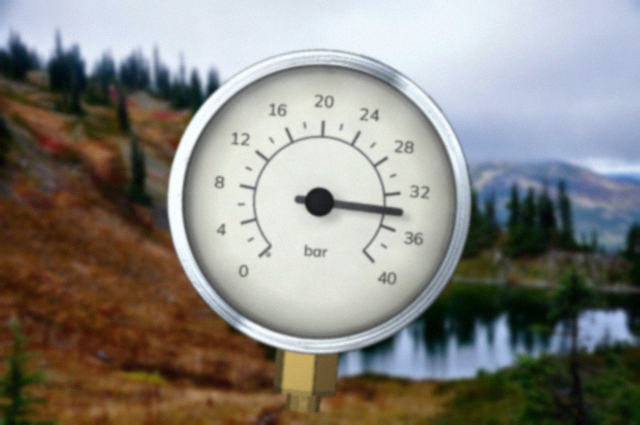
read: 34 bar
